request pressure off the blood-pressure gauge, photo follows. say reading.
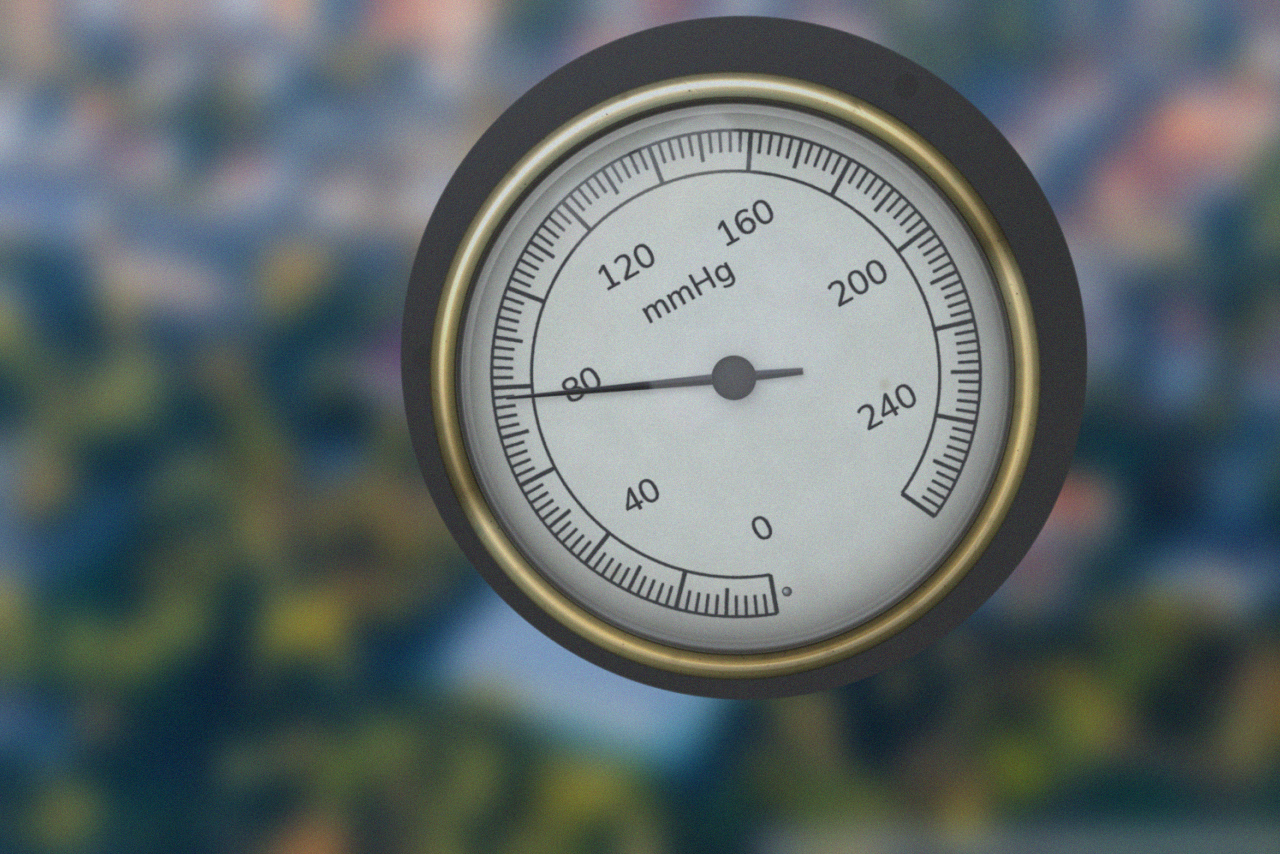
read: 78 mmHg
